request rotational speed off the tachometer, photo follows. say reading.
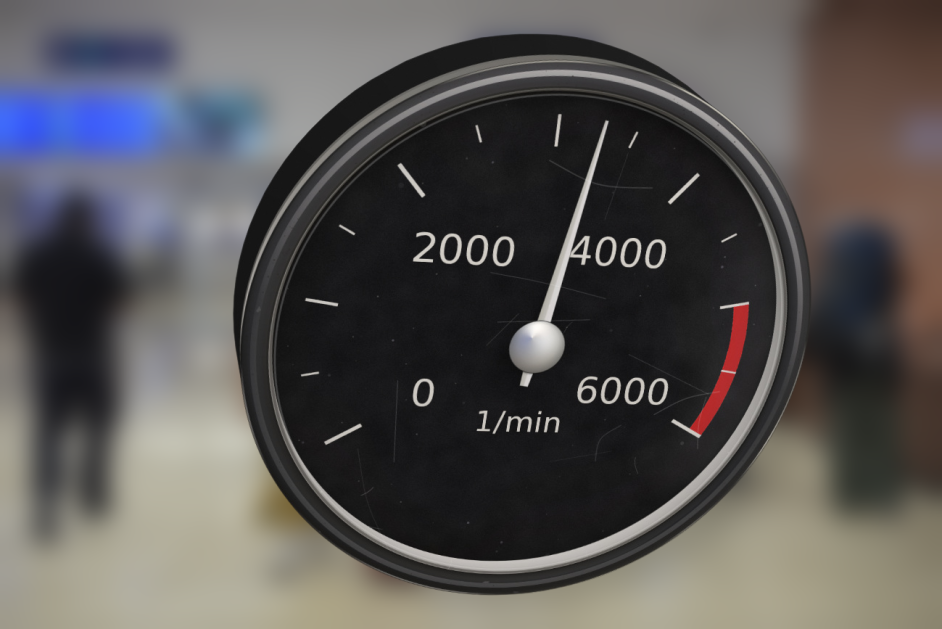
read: 3250 rpm
